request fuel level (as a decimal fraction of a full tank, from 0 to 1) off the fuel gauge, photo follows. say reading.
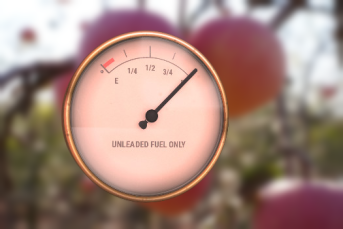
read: 1
